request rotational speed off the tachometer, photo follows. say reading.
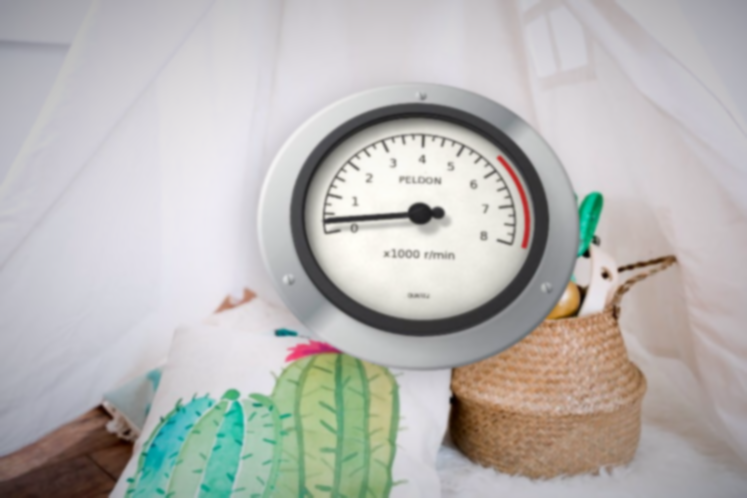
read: 250 rpm
